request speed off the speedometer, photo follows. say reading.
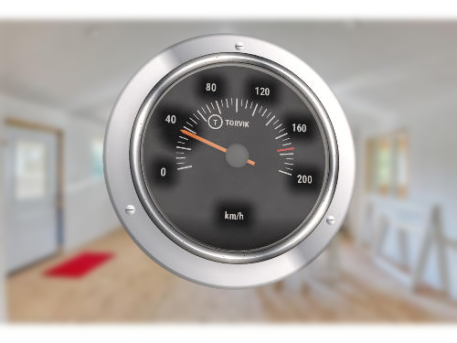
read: 35 km/h
